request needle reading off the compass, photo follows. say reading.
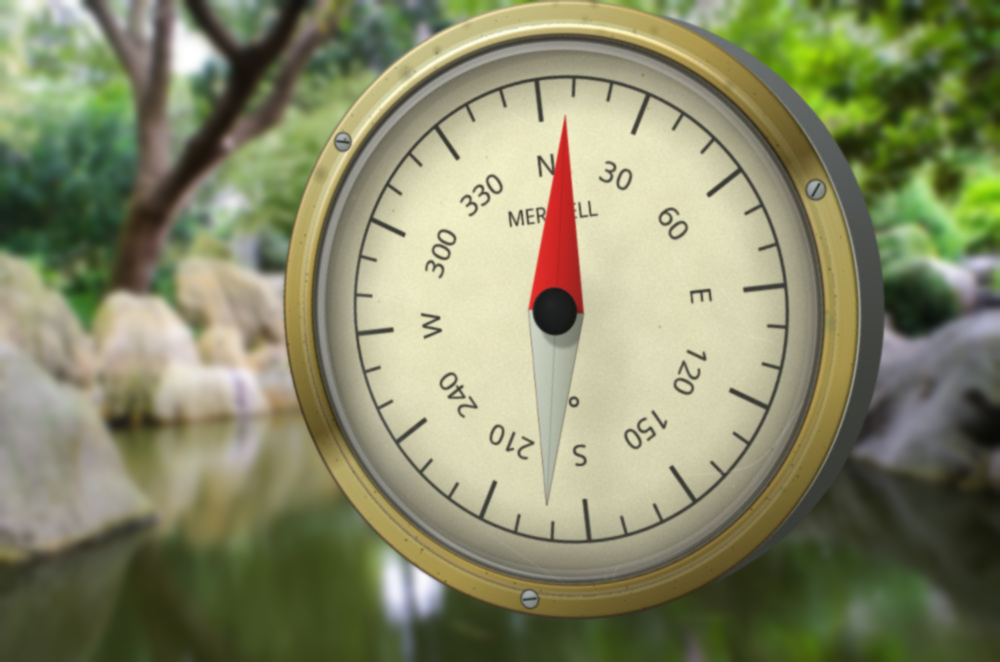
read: 10 °
